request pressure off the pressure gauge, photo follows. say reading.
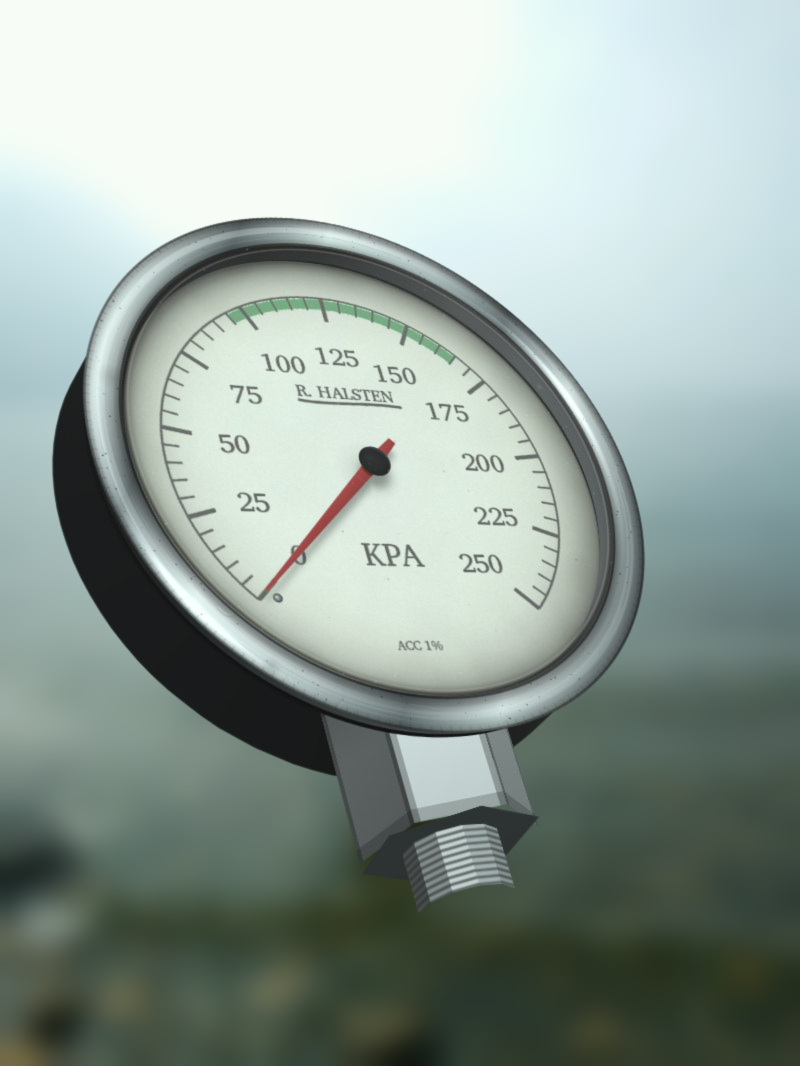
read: 0 kPa
